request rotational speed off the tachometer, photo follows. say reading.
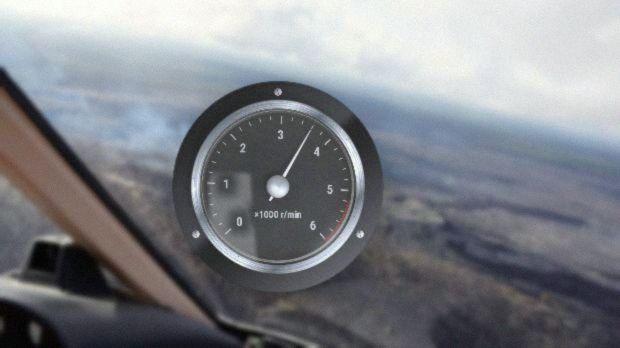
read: 3600 rpm
